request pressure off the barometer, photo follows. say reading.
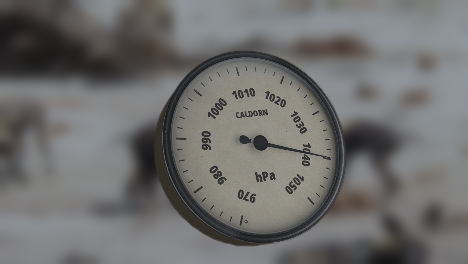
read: 1040 hPa
